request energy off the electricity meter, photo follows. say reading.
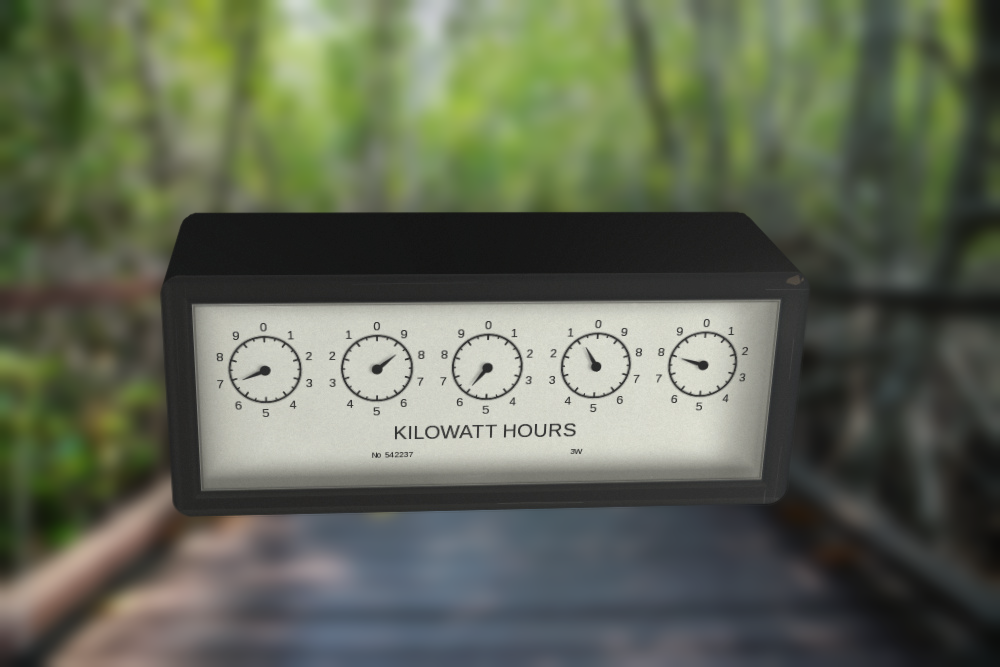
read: 68608 kWh
